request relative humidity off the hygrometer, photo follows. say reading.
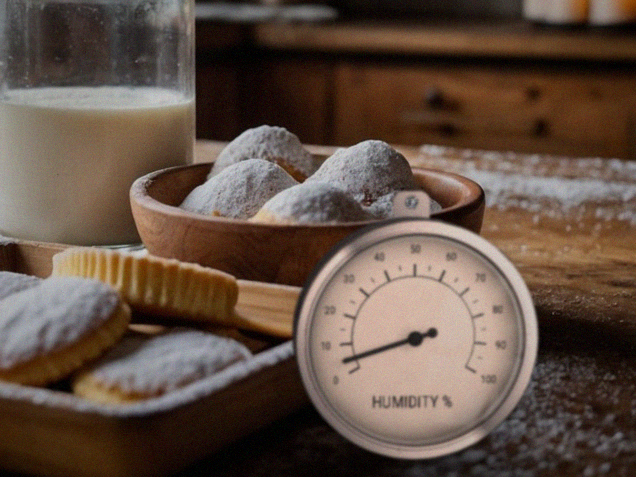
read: 5 %
